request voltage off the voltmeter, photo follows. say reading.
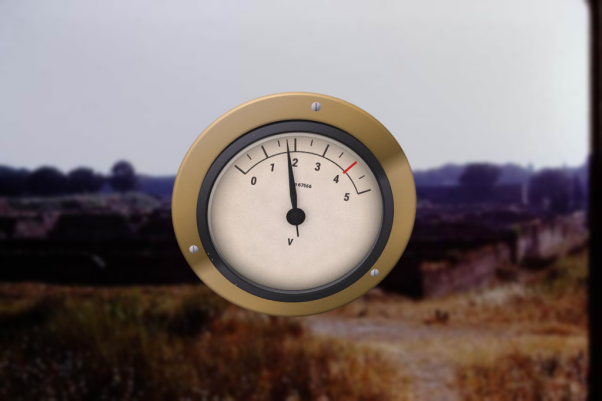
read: 1.75 V
